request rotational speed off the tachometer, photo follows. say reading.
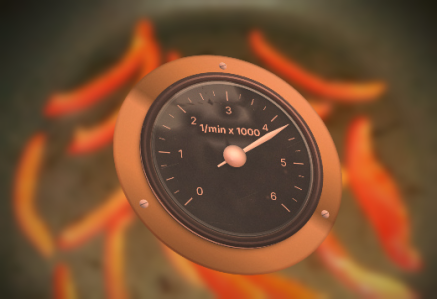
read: 4250 rpm
